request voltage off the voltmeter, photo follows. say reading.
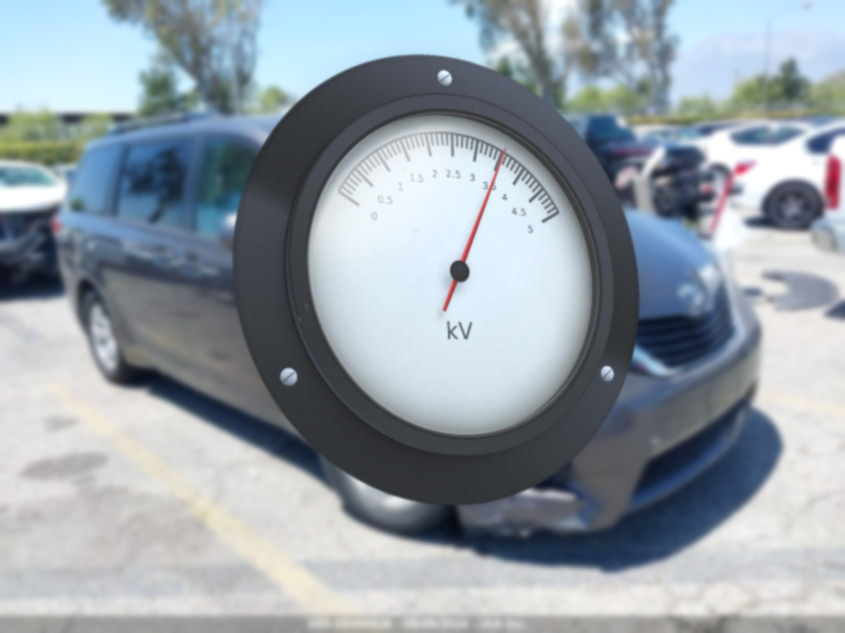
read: 3.5 kV
